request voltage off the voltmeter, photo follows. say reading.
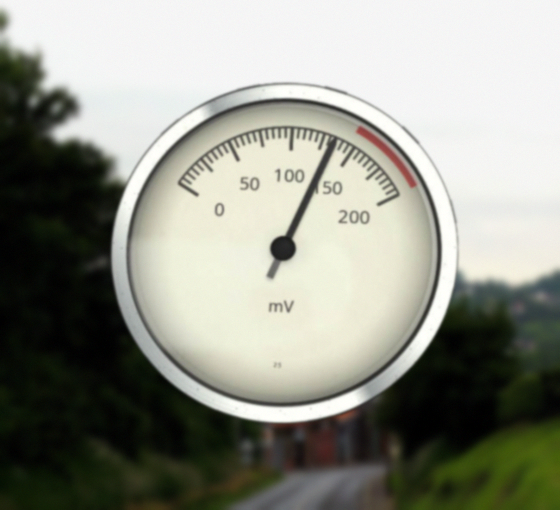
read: 135 mV
